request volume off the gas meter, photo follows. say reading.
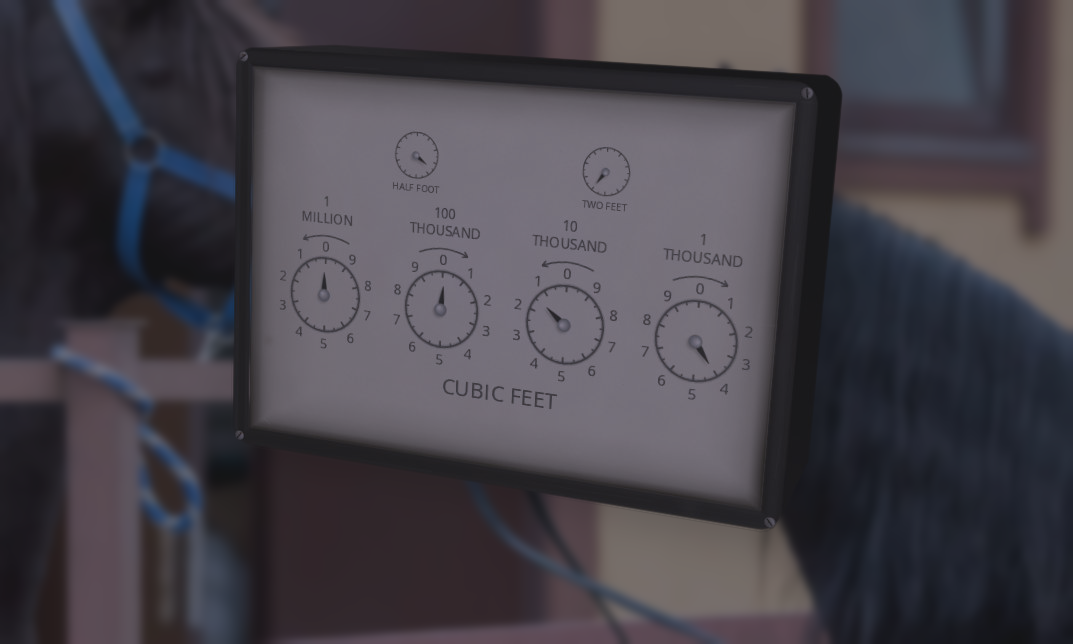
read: 1400 ft³
